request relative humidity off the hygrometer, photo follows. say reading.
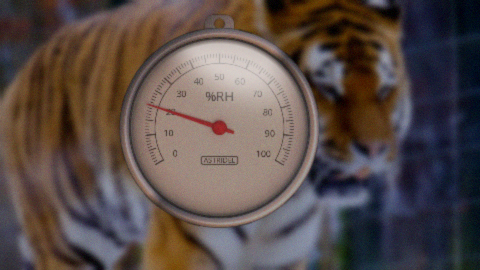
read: 20 %
